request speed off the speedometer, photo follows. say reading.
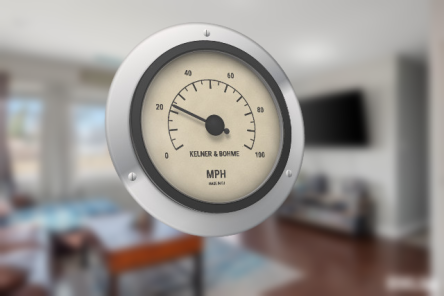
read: 22.5 mph
